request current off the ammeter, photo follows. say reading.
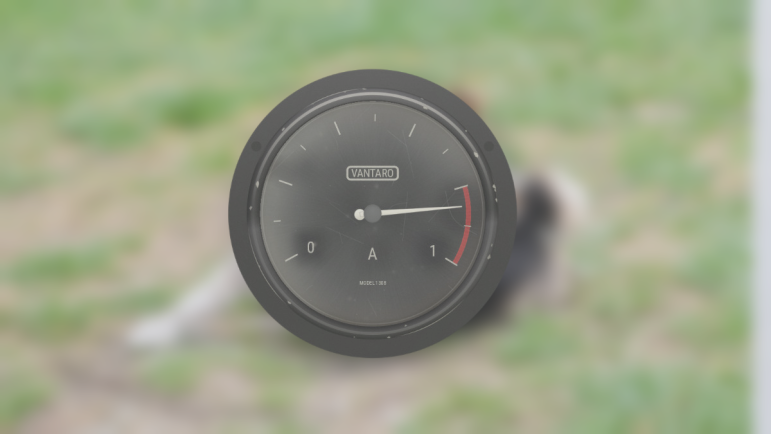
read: 0.85 A
